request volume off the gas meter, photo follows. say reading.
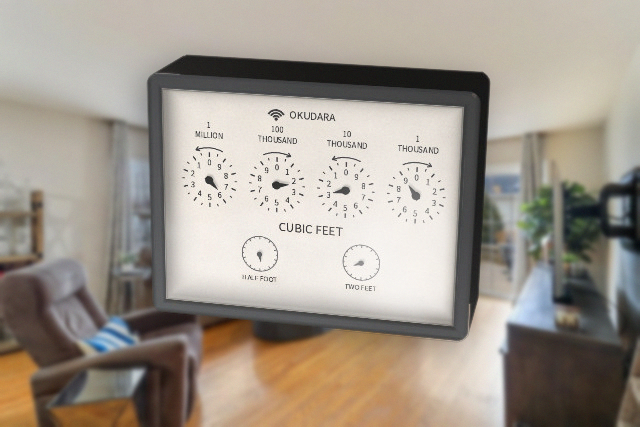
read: 622900 ft³
